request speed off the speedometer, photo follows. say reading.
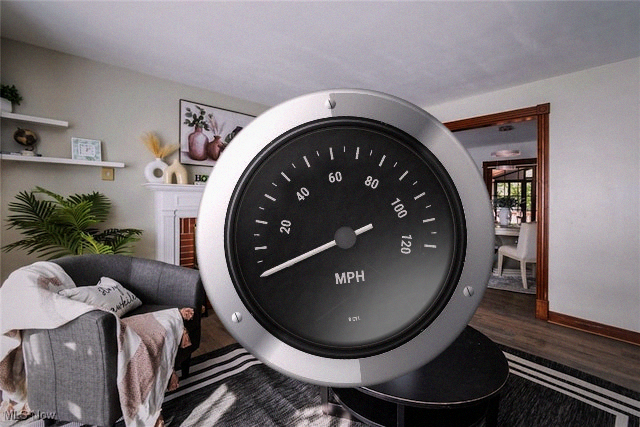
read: 0 mph
